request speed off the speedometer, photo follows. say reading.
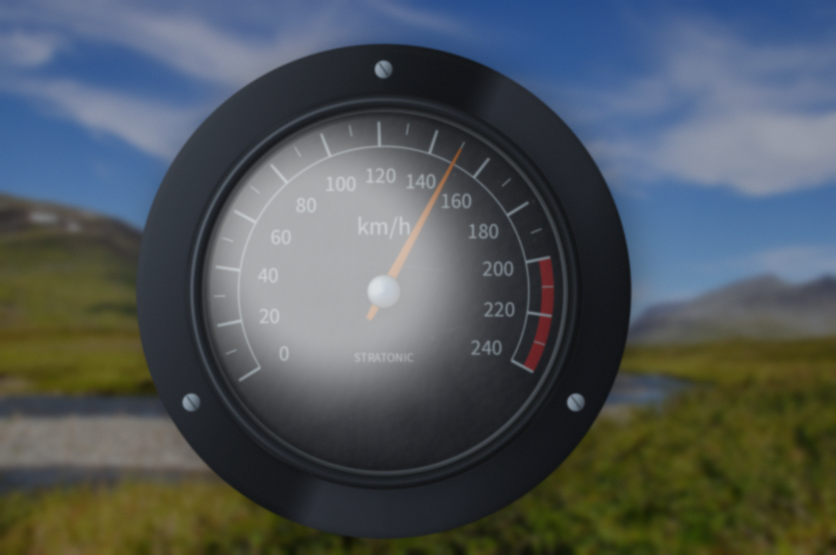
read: 150 km/h
